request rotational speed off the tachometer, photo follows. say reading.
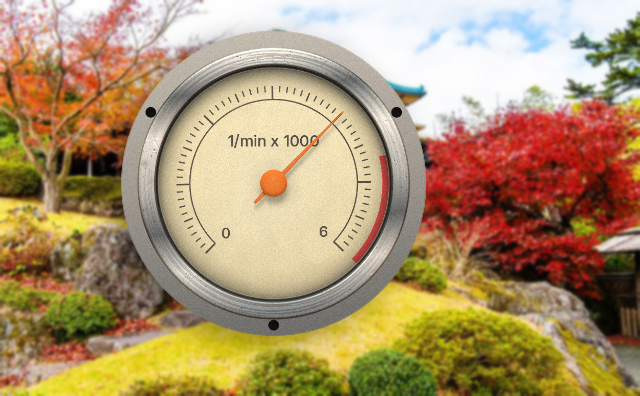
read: 4000 rpm
